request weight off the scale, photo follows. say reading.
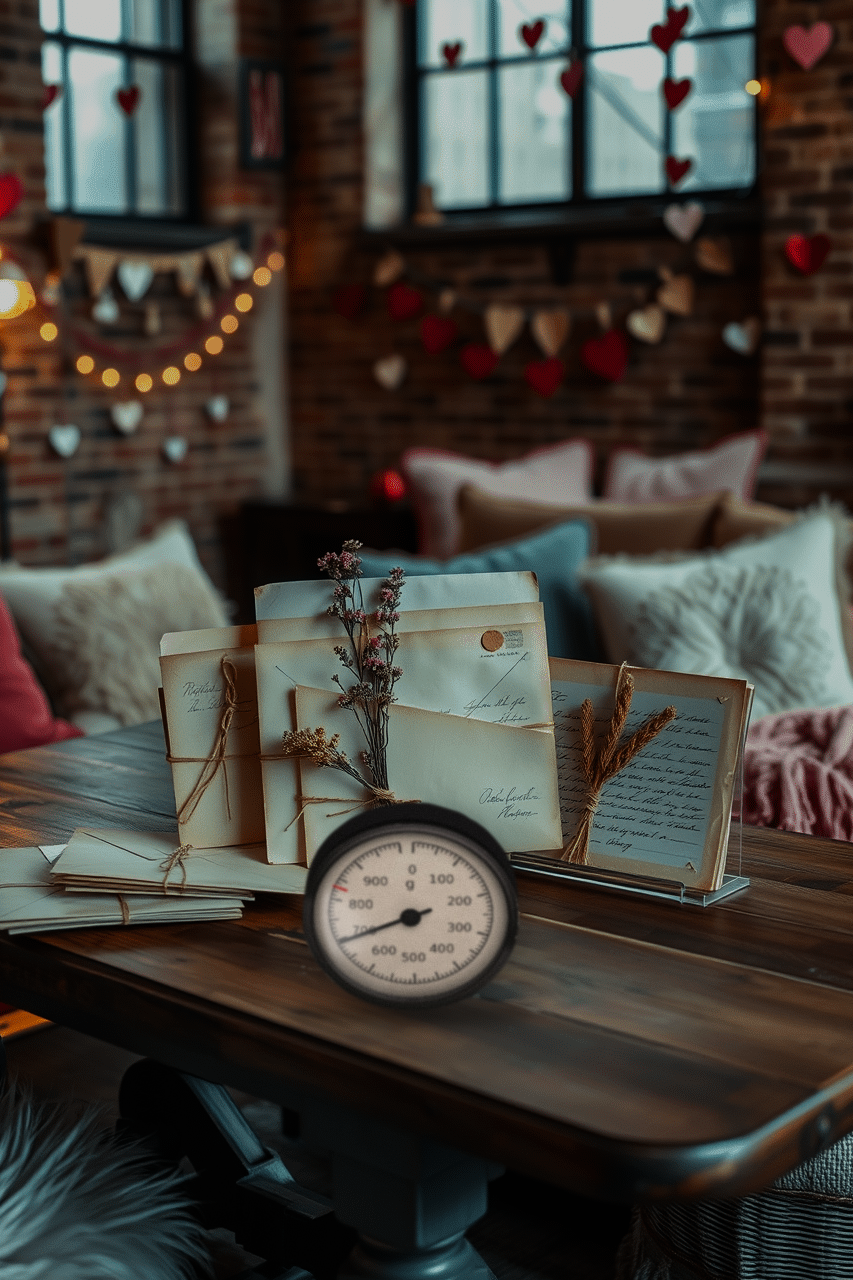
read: 700 g
